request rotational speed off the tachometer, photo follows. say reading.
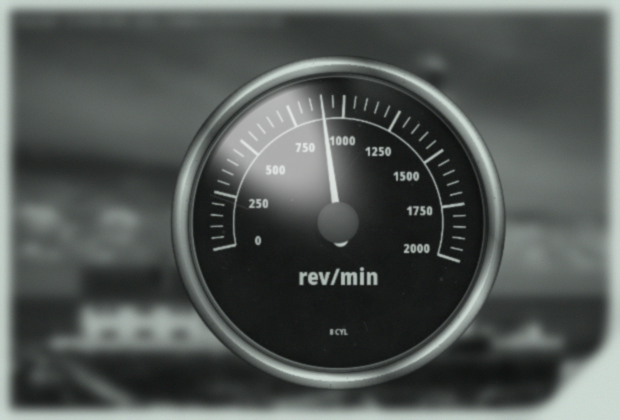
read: 900 rpm
